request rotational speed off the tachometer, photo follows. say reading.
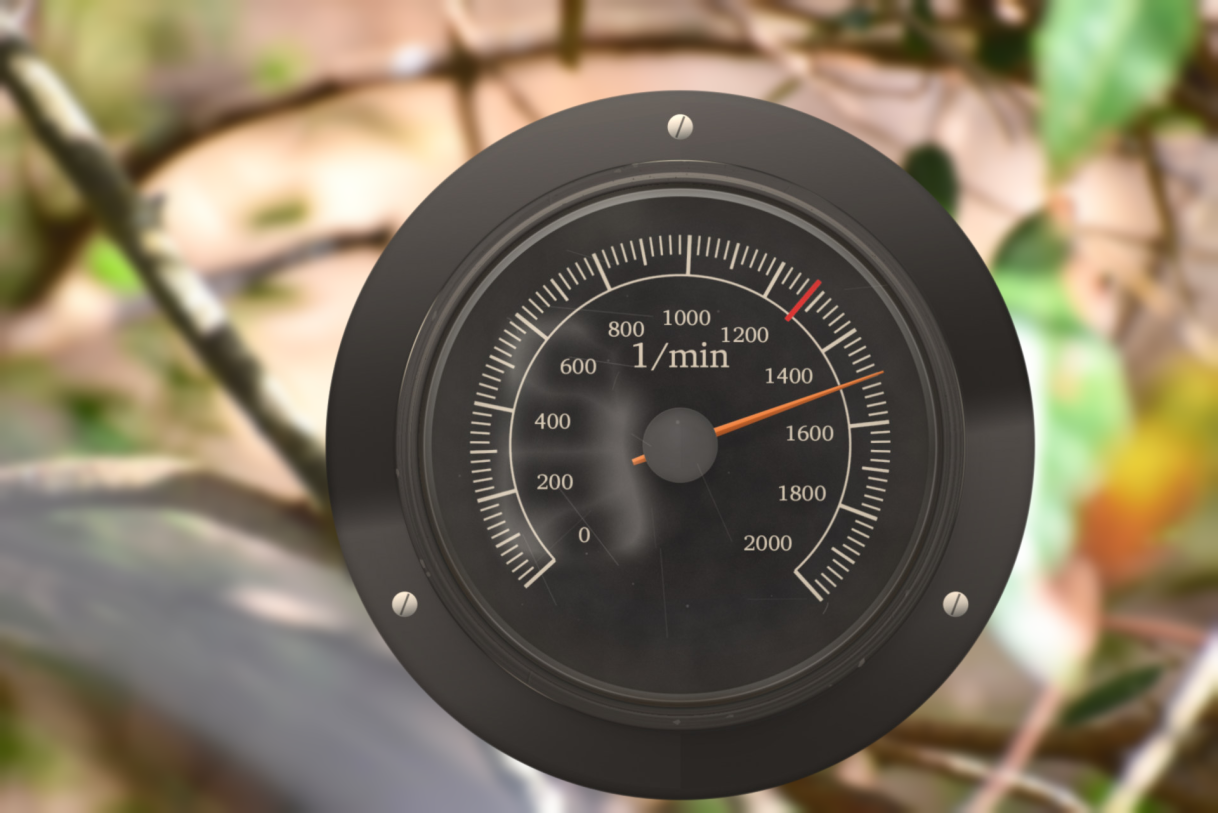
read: 1500 rpm
